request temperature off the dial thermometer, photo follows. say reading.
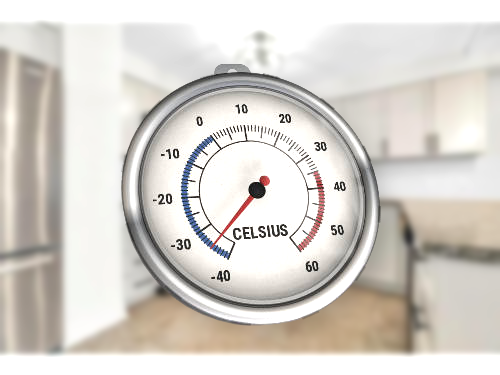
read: -35 °C
